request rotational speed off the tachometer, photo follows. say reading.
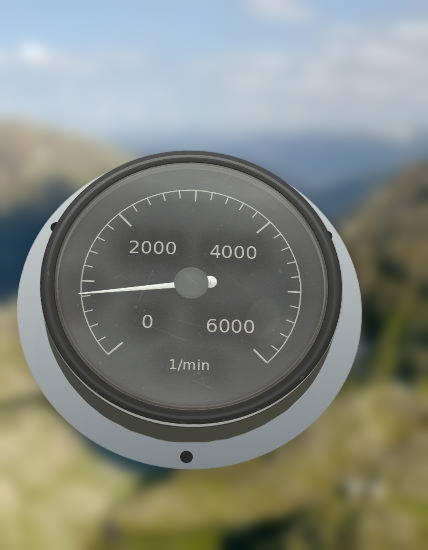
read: 800 rpm
